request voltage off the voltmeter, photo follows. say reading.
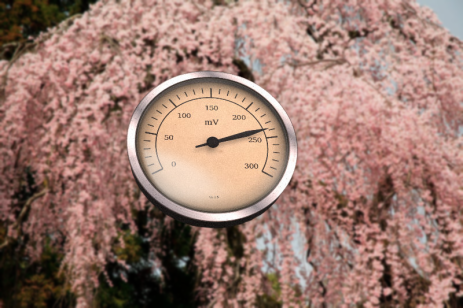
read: 240 mV
